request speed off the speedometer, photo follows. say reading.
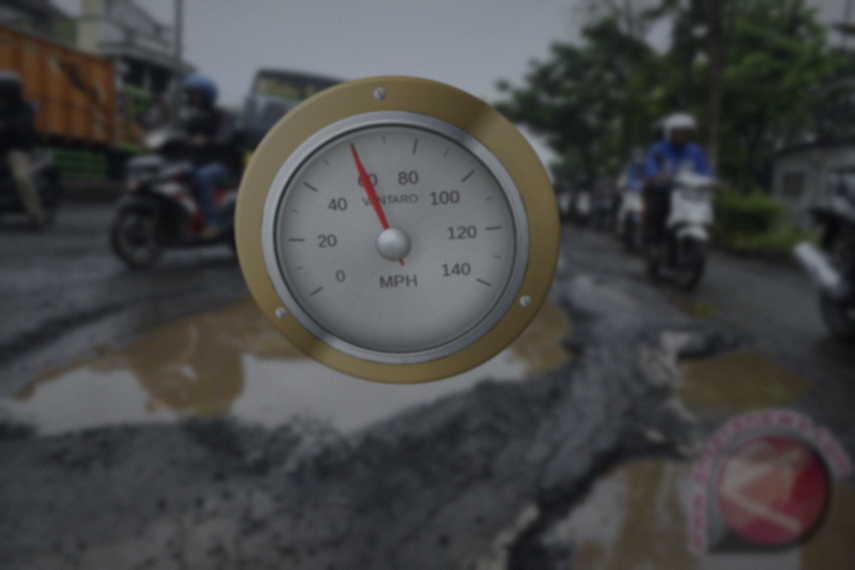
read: 60 mph
